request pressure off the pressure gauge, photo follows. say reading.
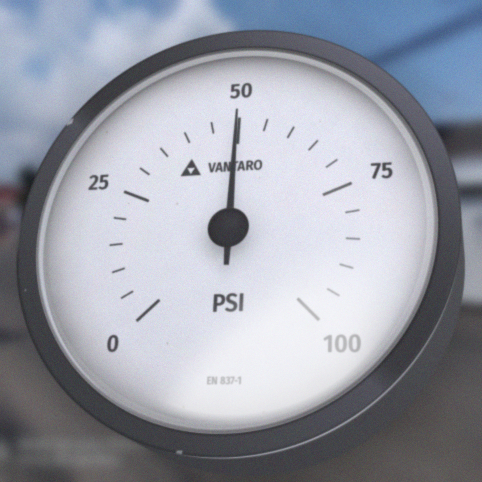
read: 50 psi
